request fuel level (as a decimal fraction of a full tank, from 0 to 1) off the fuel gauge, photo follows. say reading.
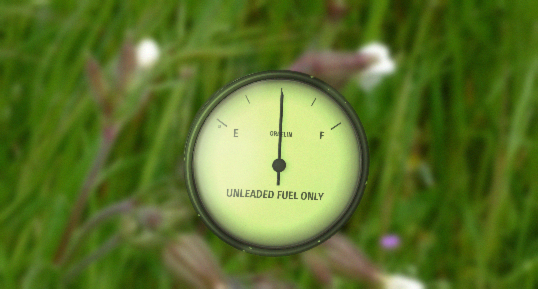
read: 0.5
